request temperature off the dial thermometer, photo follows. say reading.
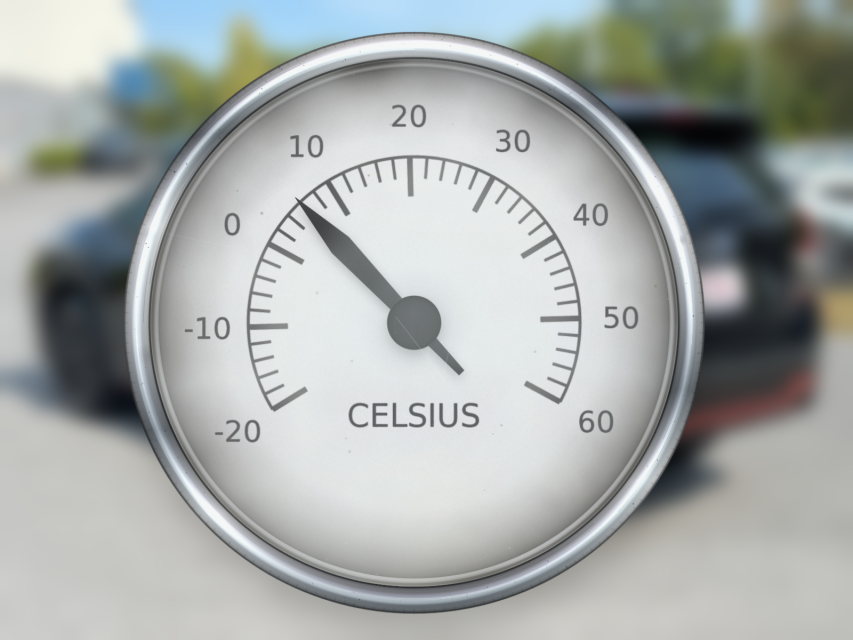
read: 6 °C
